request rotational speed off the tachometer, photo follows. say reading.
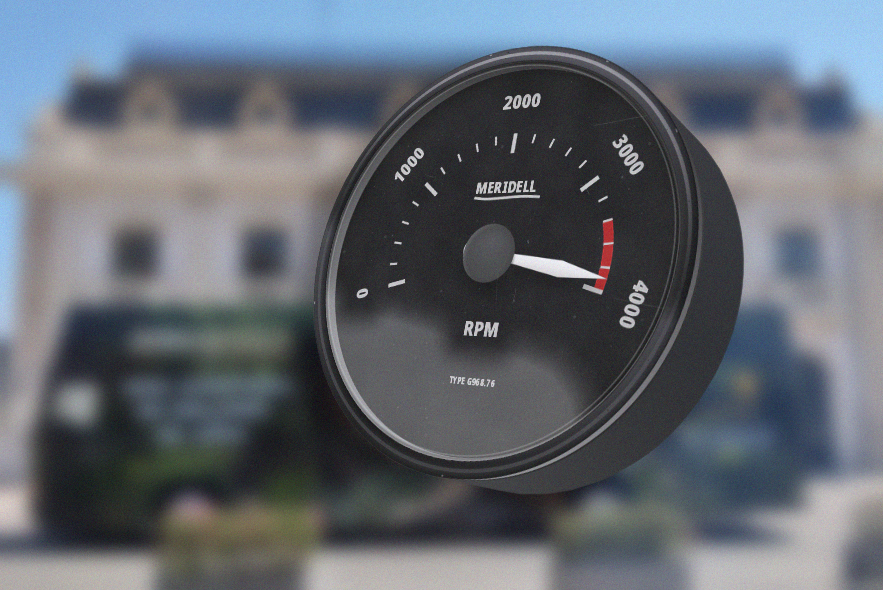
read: 3900 rpm
